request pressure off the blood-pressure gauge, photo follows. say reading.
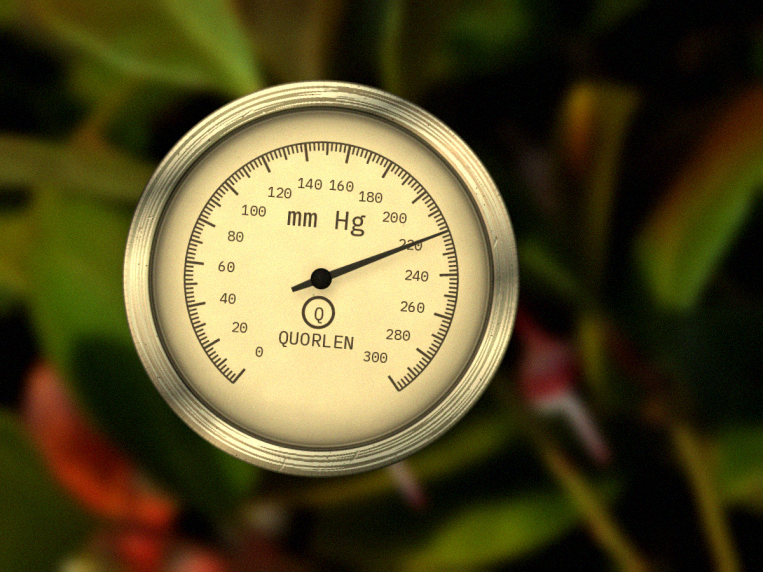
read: 220 mmHg
